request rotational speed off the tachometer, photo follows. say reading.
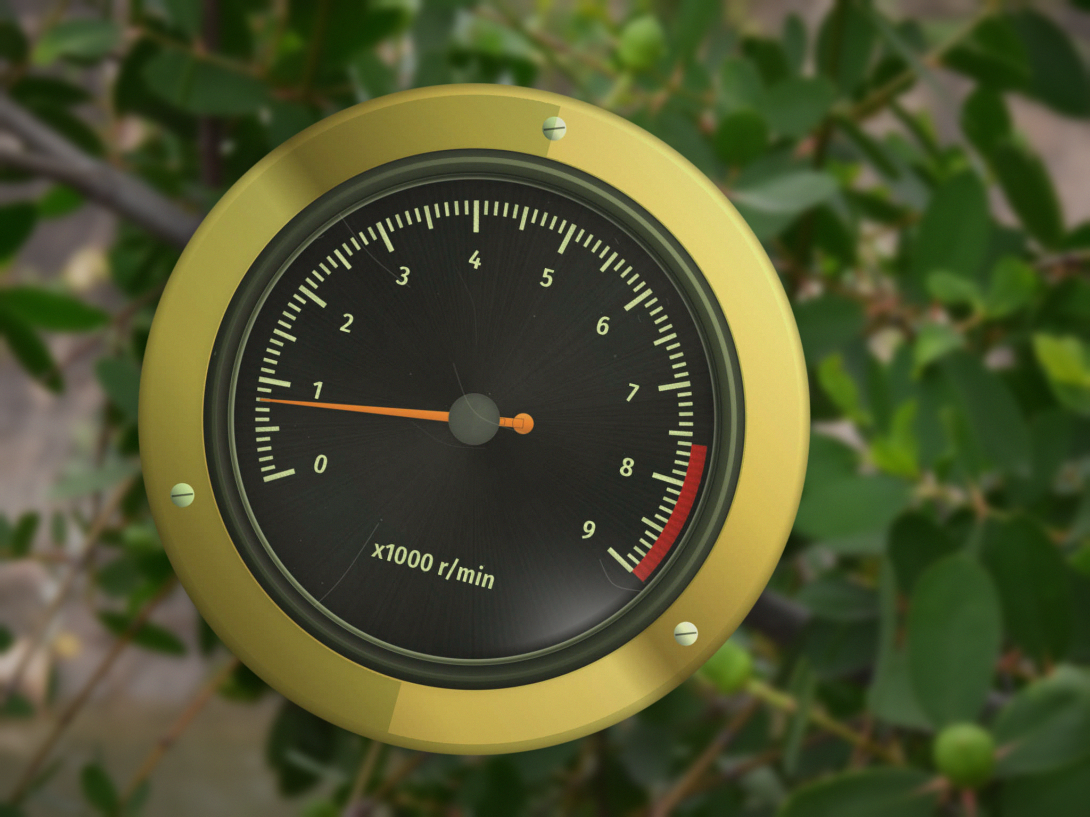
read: 800 rpm
